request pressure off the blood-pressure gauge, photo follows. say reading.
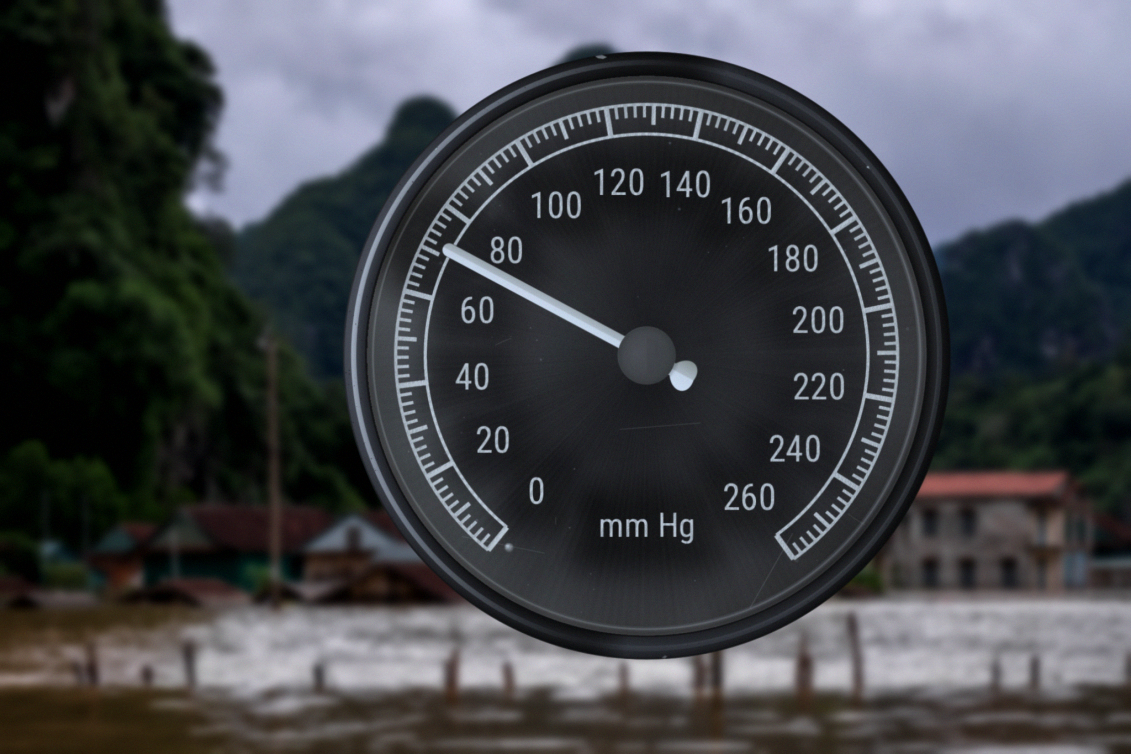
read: 72 mmHg
